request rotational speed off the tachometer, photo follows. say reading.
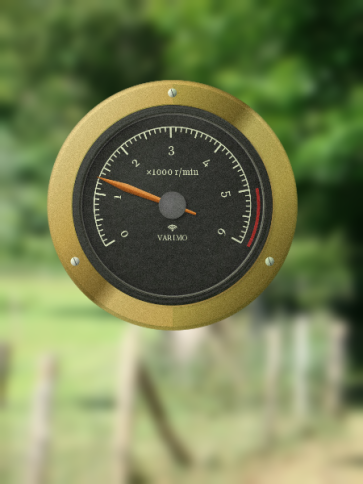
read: 1300 rpm
